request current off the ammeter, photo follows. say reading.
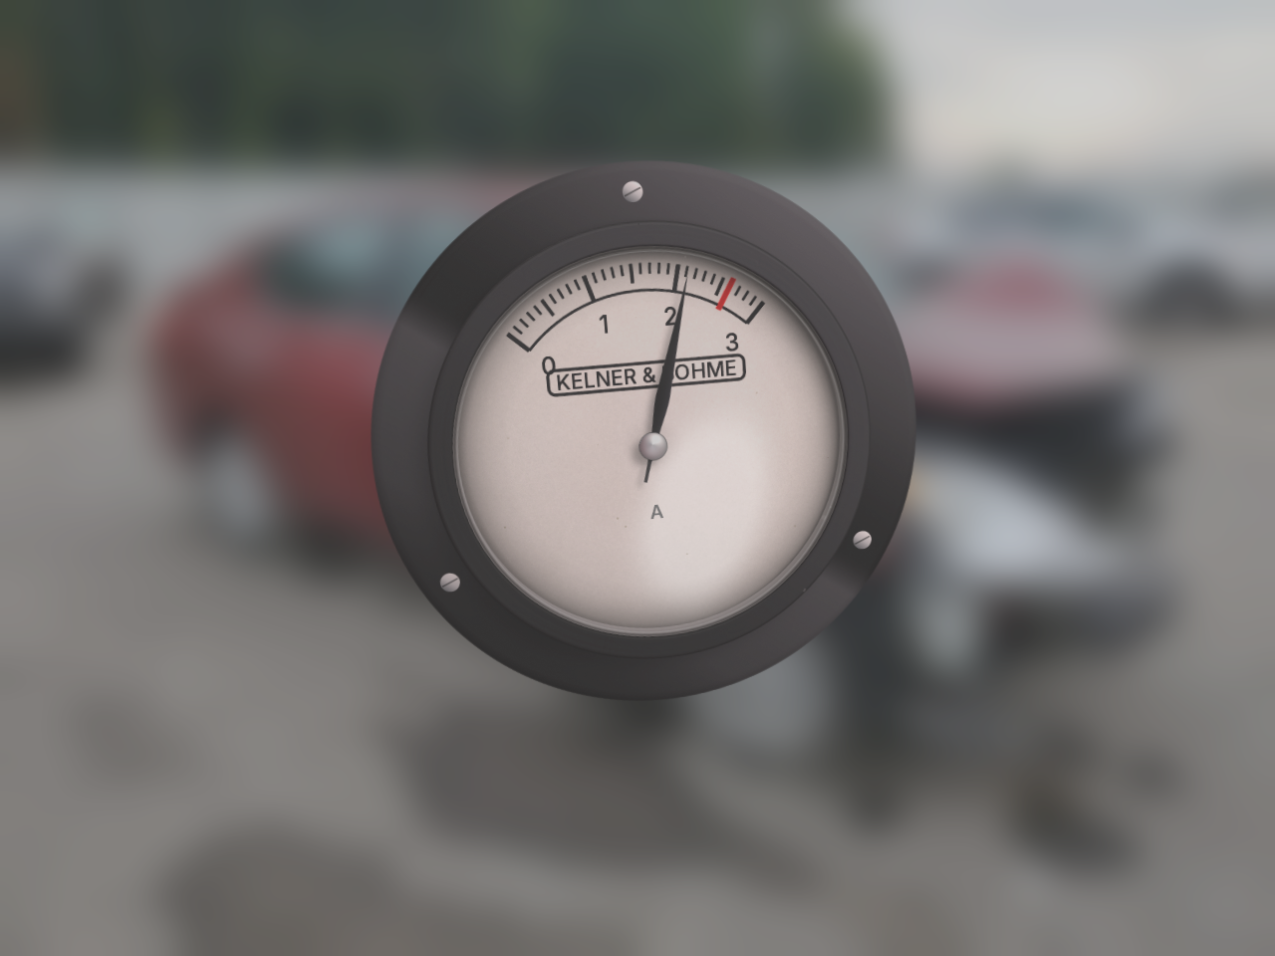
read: 2.1 A
